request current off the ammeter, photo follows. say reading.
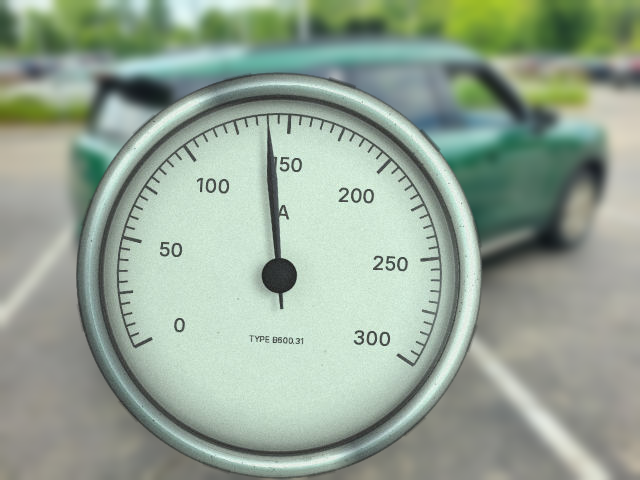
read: 140 A
